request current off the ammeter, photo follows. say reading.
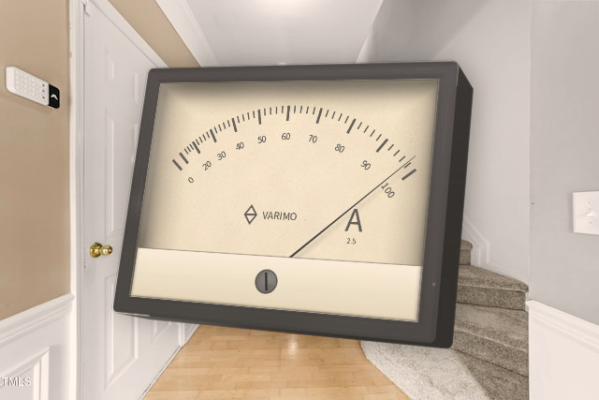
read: 98 A
